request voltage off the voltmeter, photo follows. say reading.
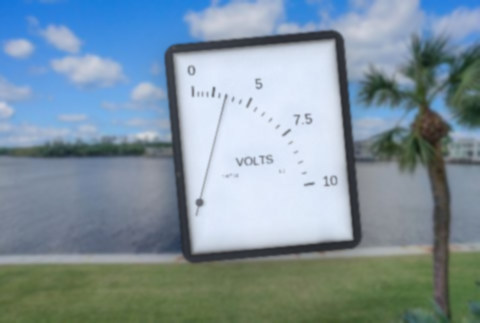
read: 3.5 V
